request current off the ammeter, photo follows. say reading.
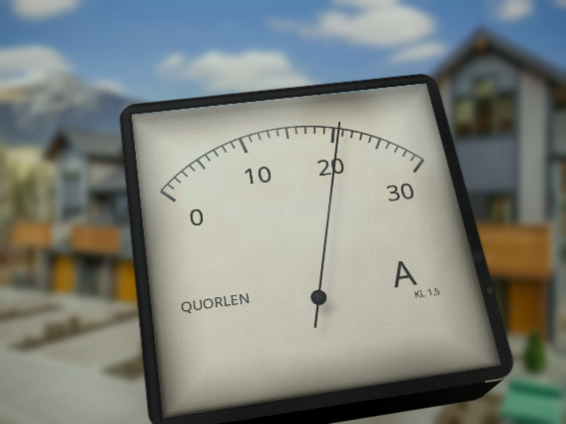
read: 20.5 A
